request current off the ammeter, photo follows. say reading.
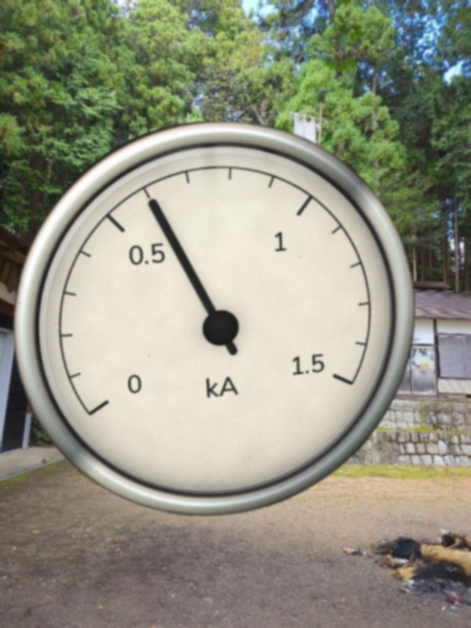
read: 0.6 kA
